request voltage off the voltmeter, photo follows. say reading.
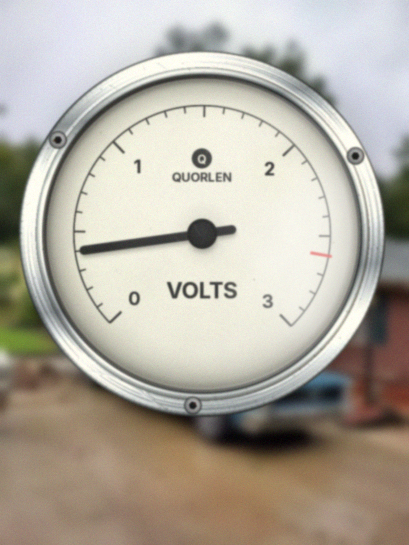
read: 0.4 V
